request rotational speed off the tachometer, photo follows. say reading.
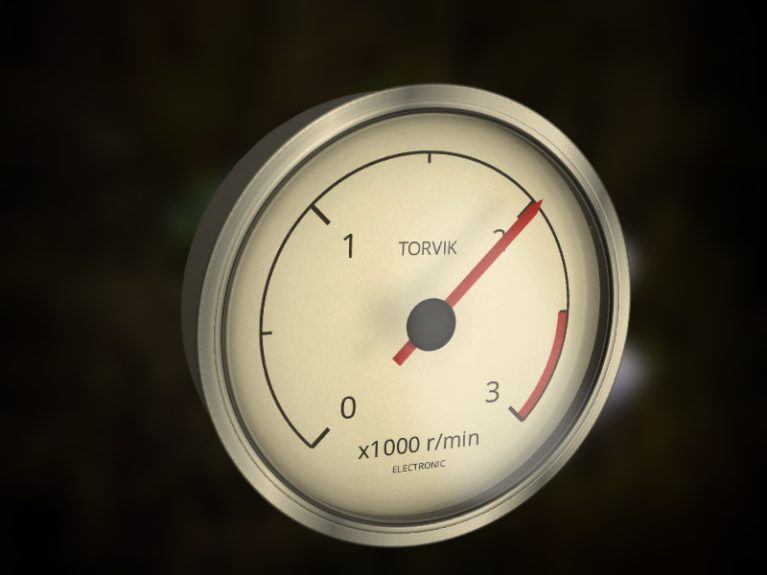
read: 2000 rpm
